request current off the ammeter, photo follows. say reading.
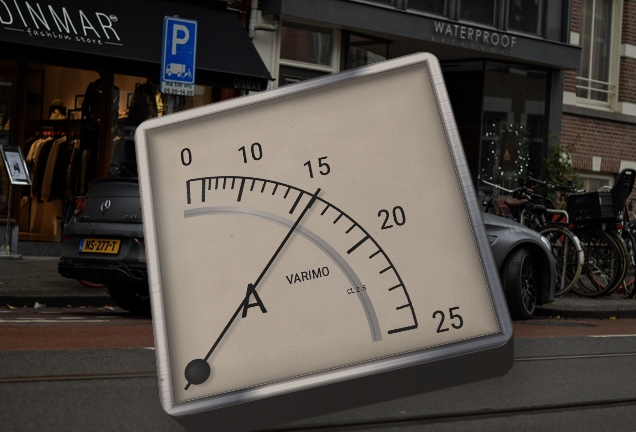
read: 16 A
